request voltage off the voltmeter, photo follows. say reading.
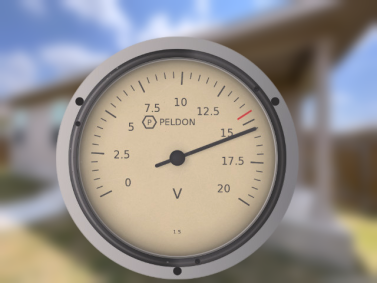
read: 15.5 V
